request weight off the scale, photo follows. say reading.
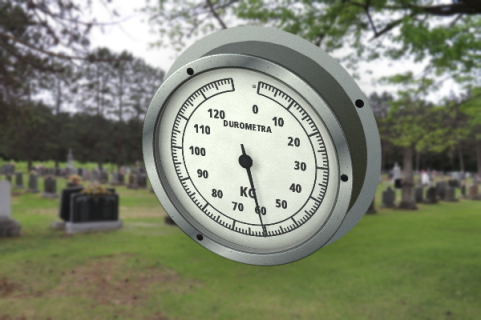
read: 60 kg
